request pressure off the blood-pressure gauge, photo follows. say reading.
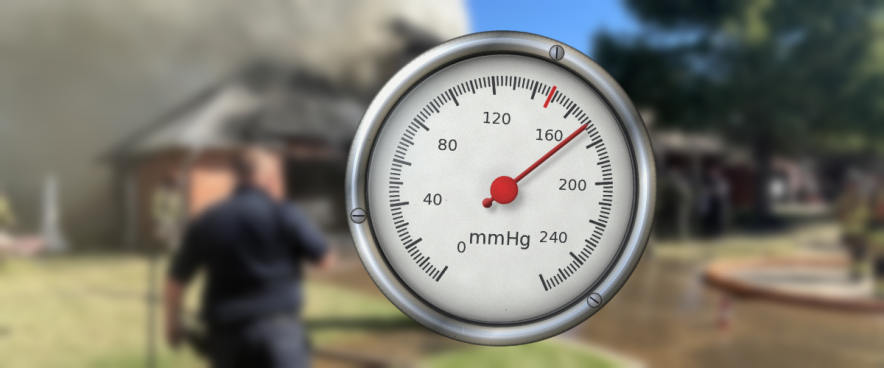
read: 170 mmHg
